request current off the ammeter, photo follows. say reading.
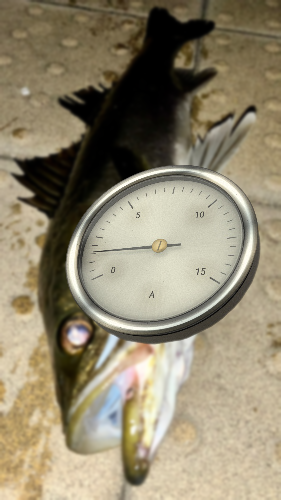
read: 1.5 A
